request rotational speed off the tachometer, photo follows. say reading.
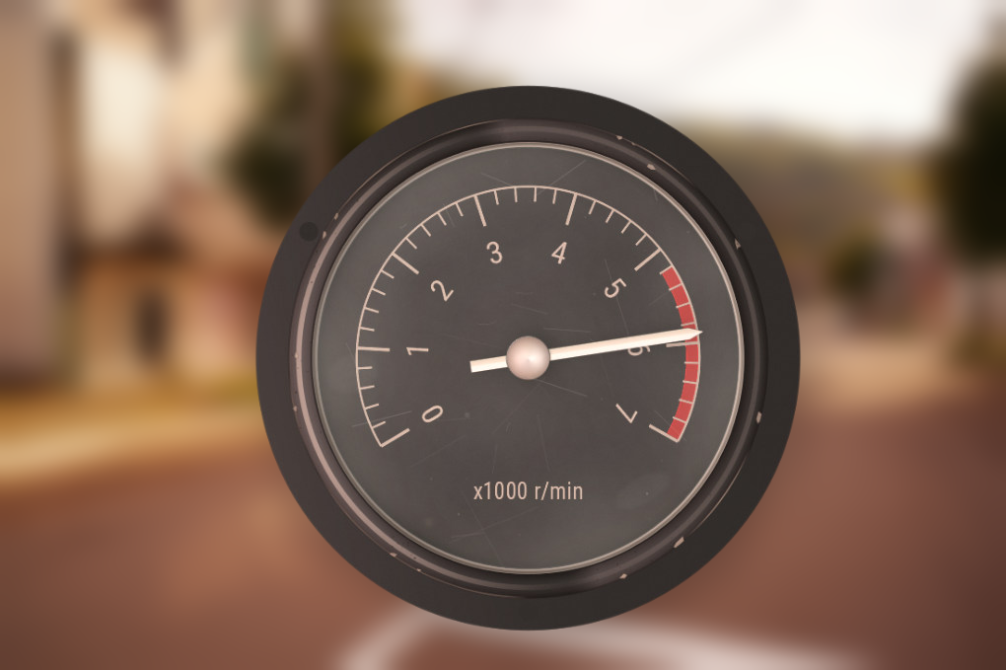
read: 5900 rpm
